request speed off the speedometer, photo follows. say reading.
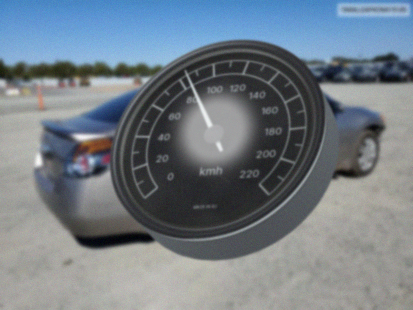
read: 85 km/h
